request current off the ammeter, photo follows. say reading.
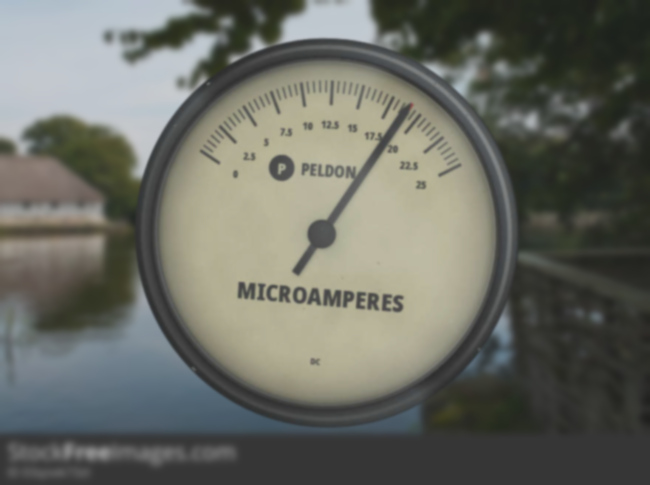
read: 19 µA
